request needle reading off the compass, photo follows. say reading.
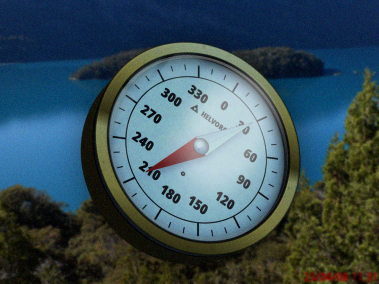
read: 210 °
